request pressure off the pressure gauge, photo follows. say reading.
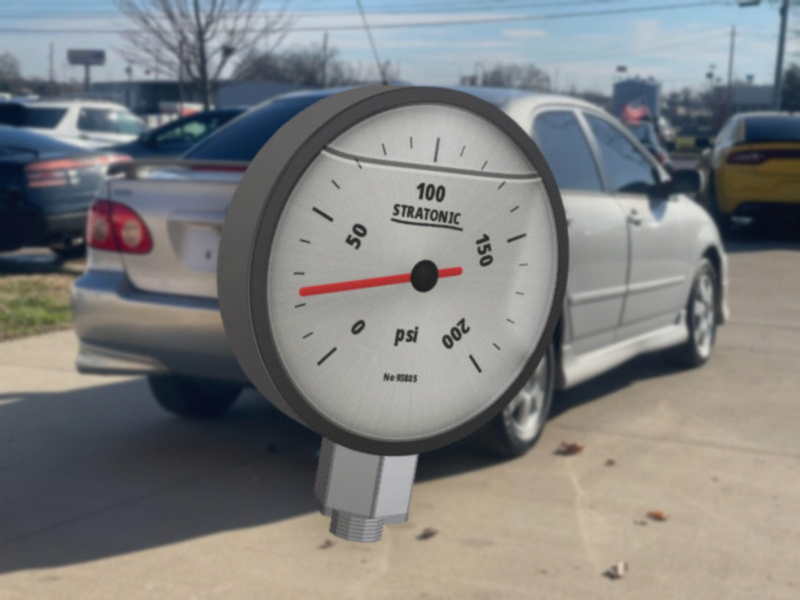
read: 25 psi
